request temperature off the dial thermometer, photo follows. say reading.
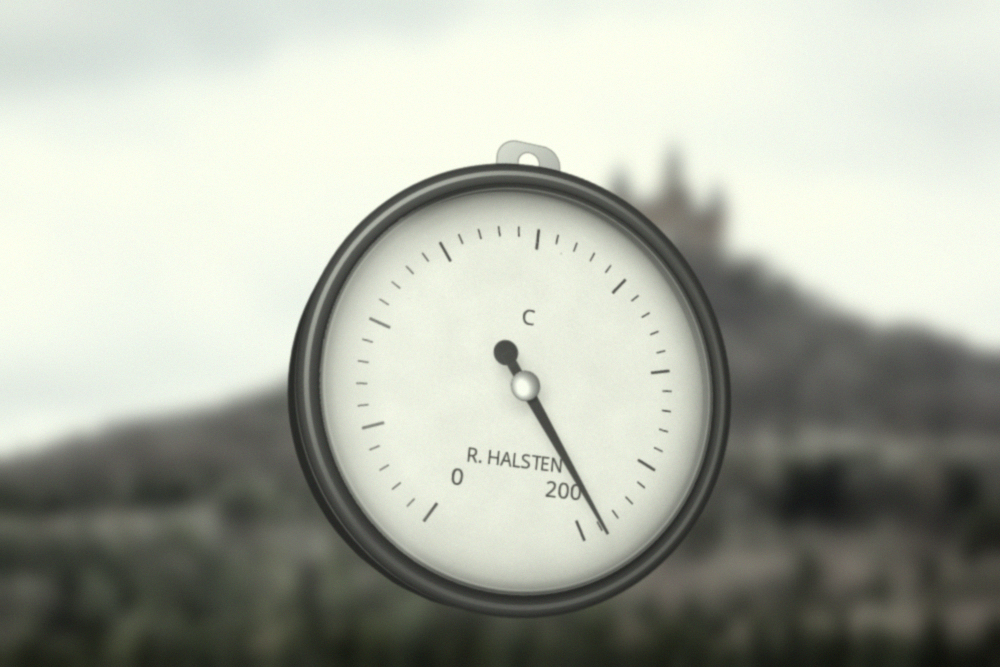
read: 195 °C
